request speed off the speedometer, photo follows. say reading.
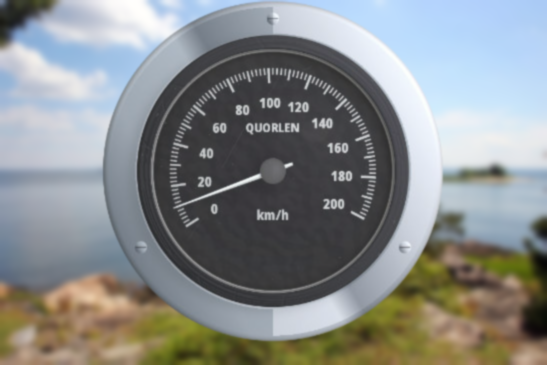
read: 10 km/h
